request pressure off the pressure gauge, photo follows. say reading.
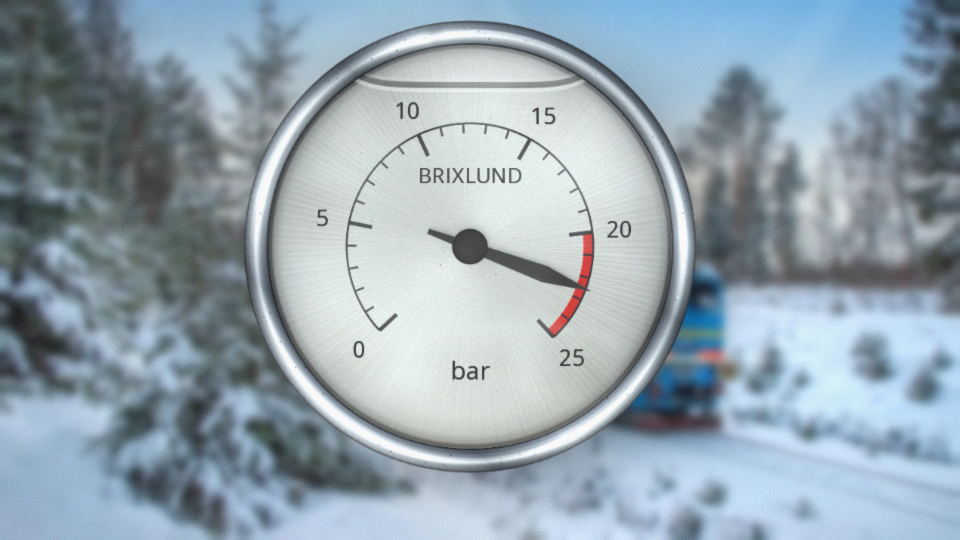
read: 22.5 bar
